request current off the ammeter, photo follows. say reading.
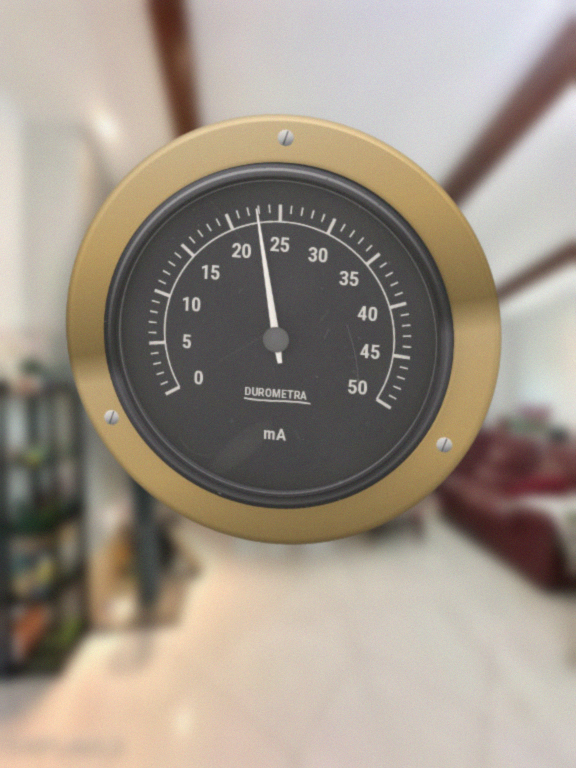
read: 23 mA
